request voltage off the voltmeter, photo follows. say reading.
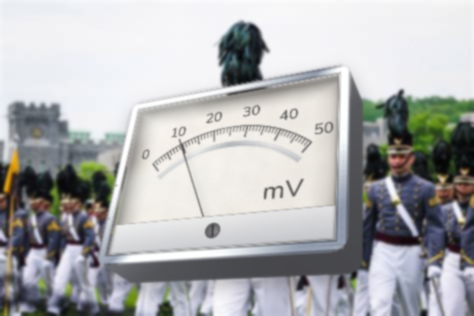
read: 10 mV
